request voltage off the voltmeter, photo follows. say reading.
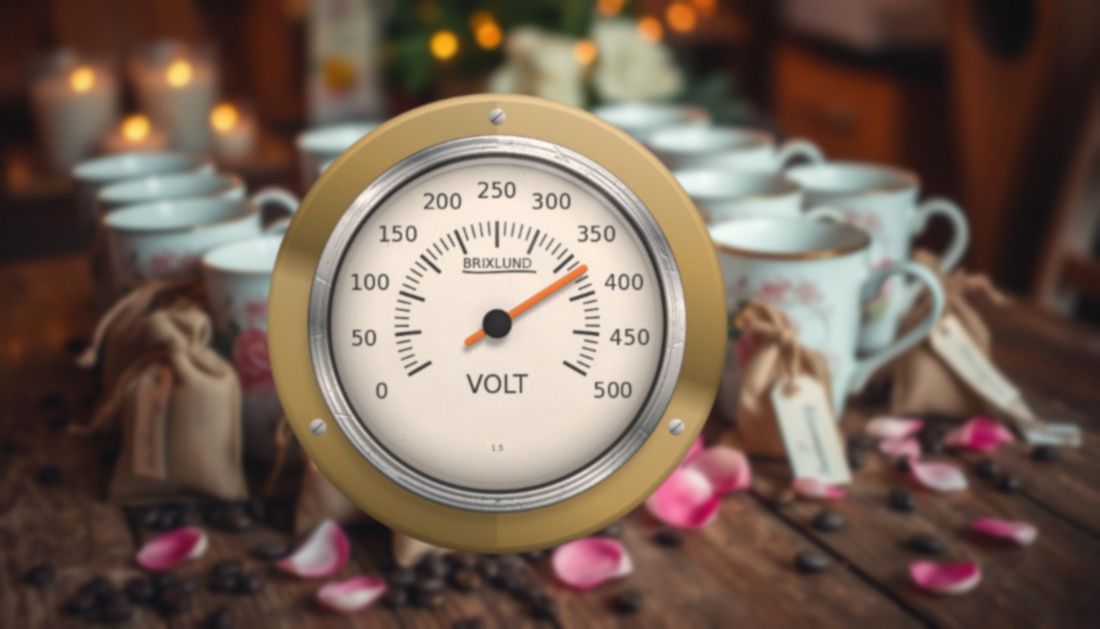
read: 370 V
